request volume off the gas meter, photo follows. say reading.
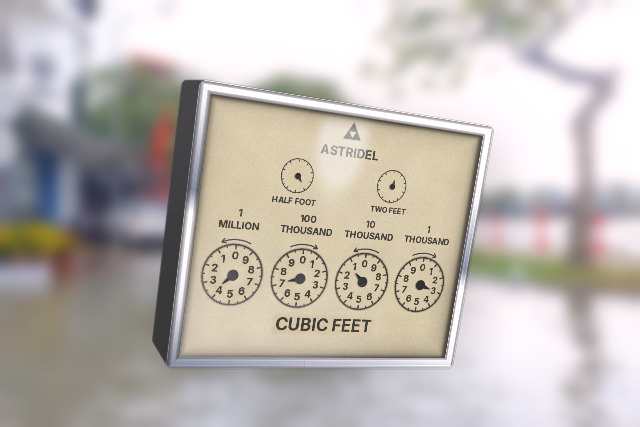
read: 371300 ft³
